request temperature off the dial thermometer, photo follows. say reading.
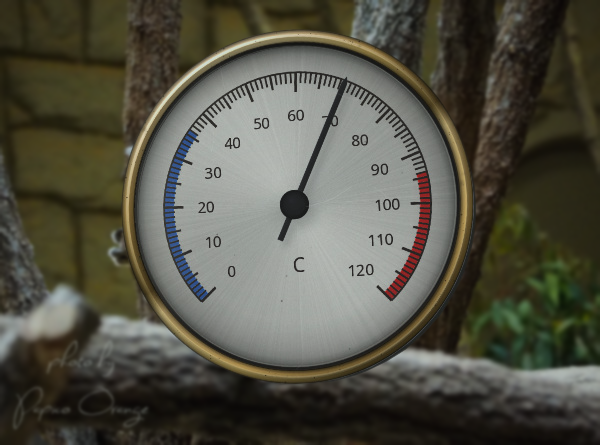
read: 70 °C
